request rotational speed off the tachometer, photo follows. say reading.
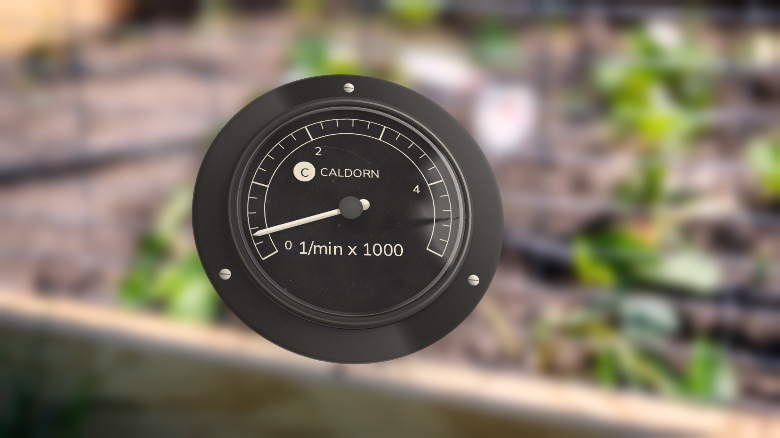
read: 300 rpm
